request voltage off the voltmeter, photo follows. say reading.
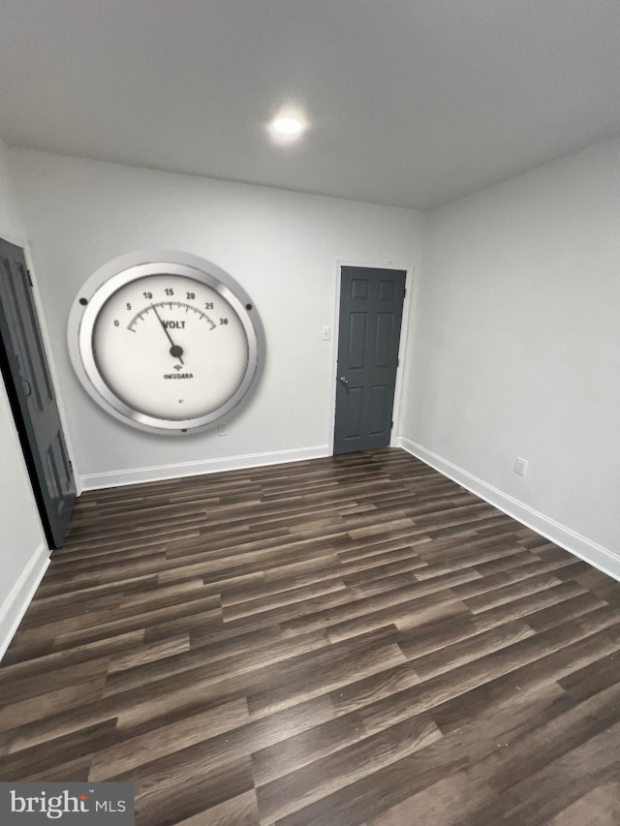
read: 10 V
